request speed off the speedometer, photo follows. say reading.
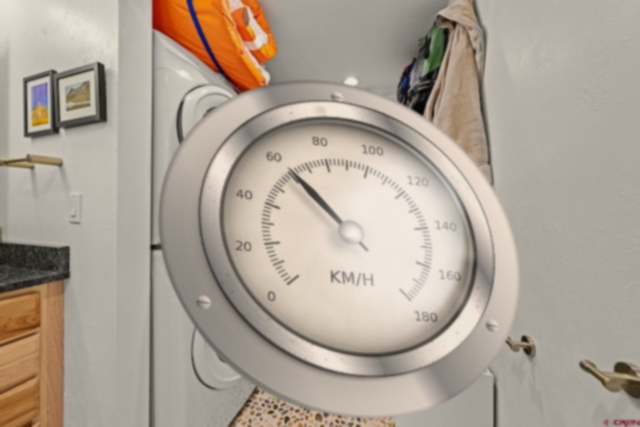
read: 60 km/h
